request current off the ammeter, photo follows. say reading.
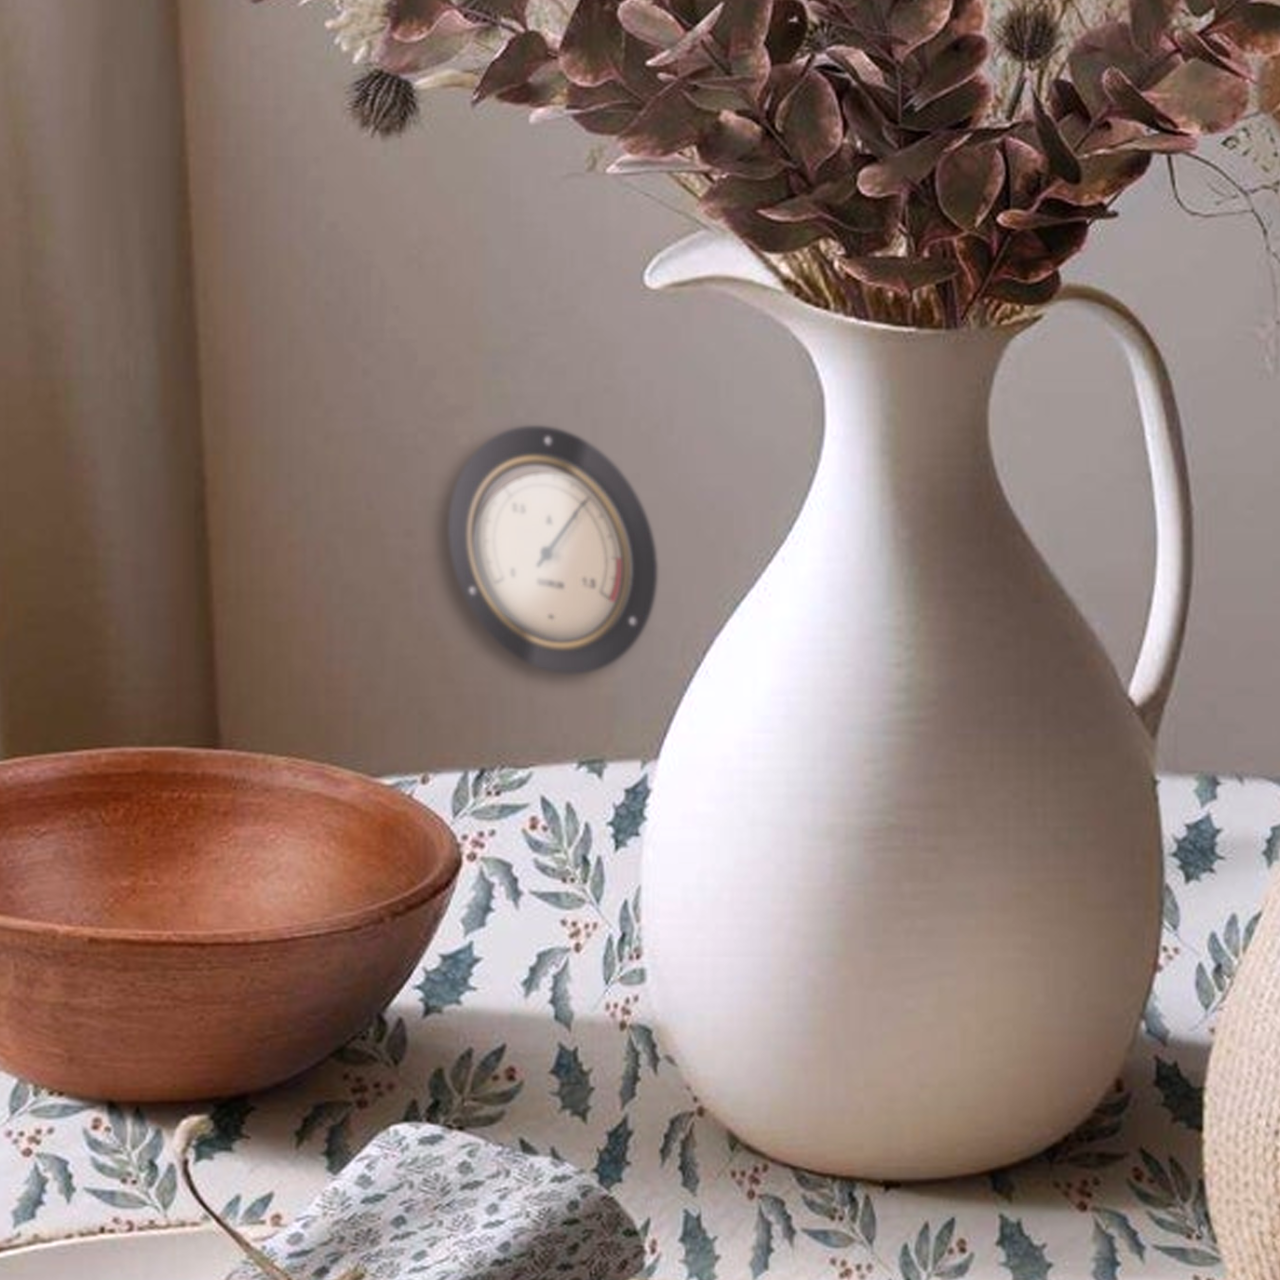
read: 1 A
